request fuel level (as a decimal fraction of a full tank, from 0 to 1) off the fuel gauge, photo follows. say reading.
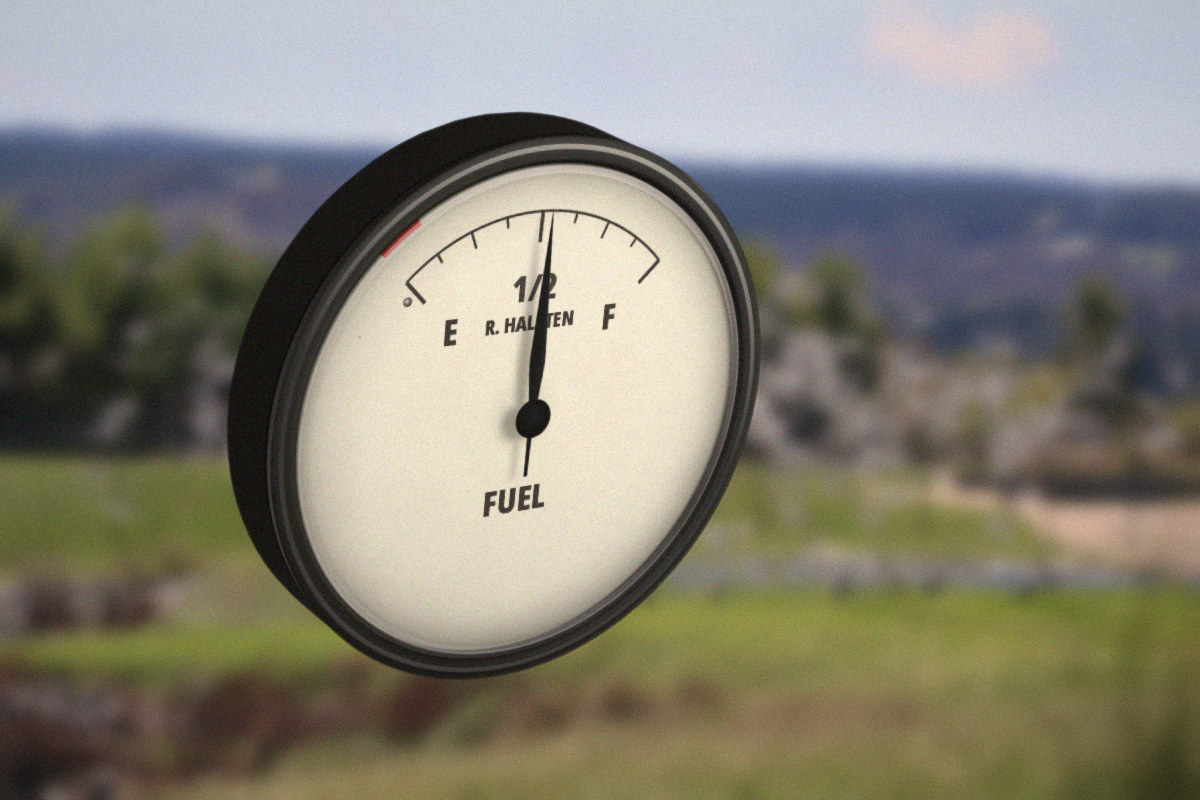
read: 0.5
